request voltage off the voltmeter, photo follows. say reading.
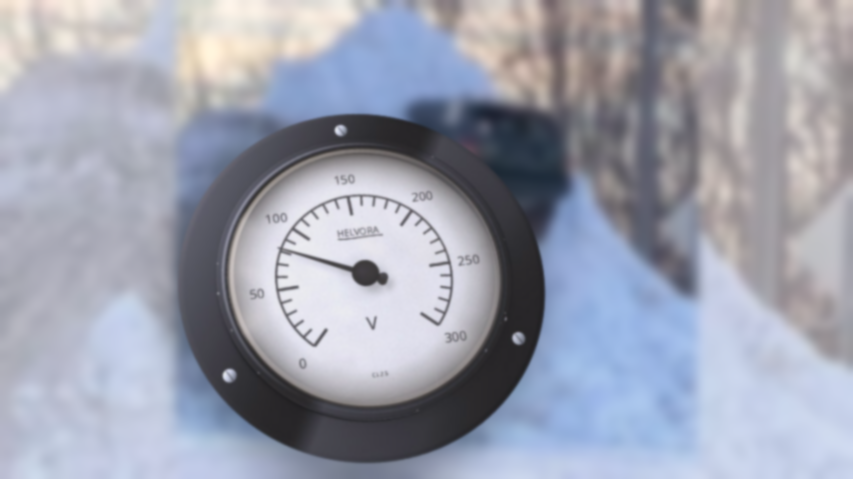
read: 80 V
